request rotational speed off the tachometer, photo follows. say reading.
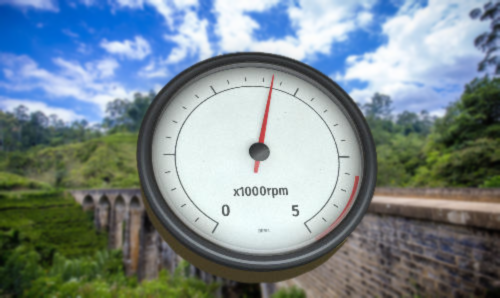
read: 2700 rpm
